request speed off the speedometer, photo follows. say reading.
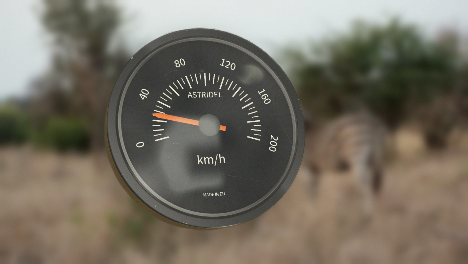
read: 25 km/h
